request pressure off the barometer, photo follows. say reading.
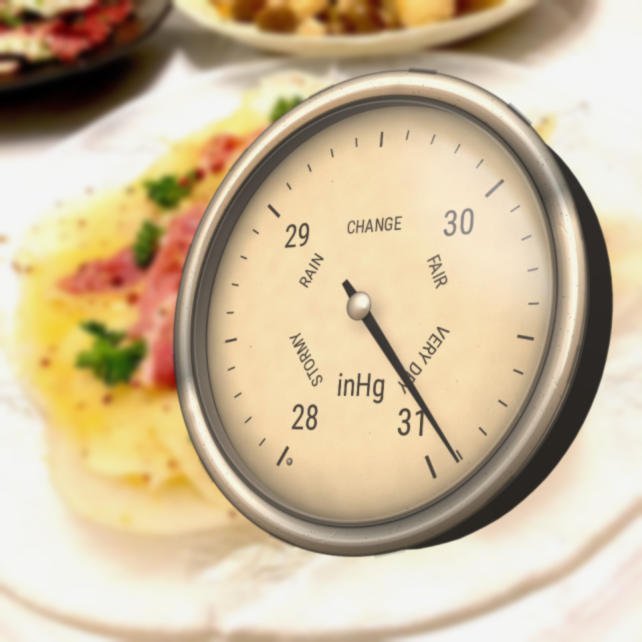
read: 30.9 inHg
